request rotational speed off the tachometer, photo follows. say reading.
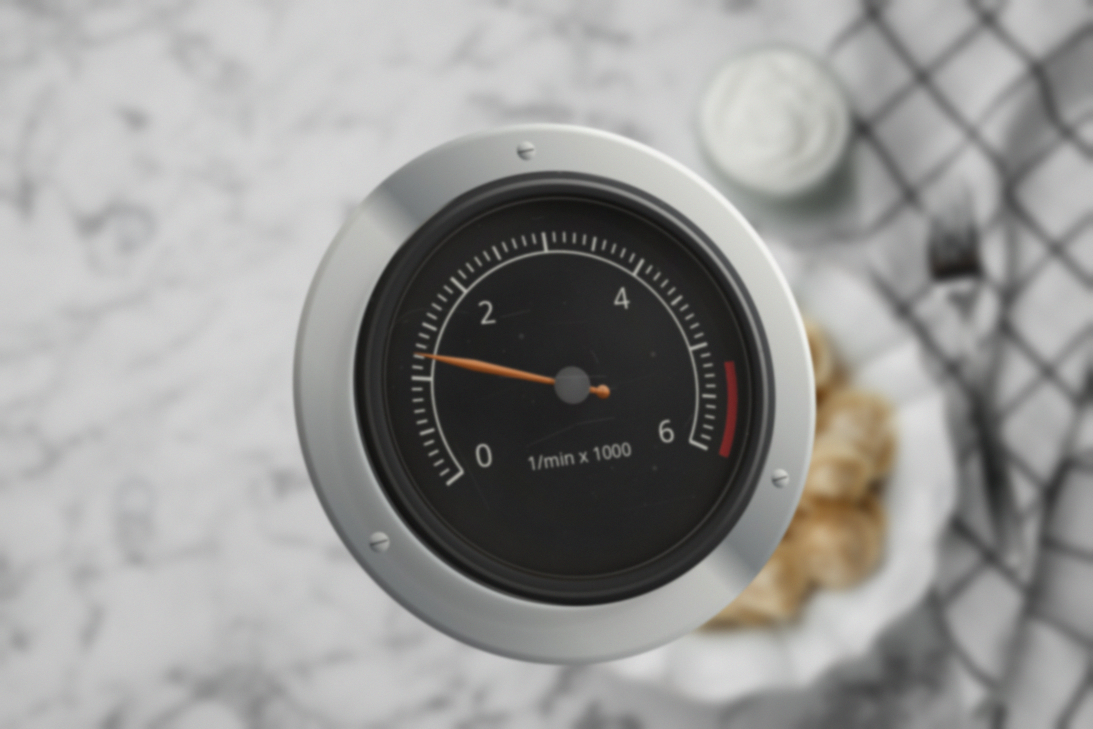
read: 1200 rpm
